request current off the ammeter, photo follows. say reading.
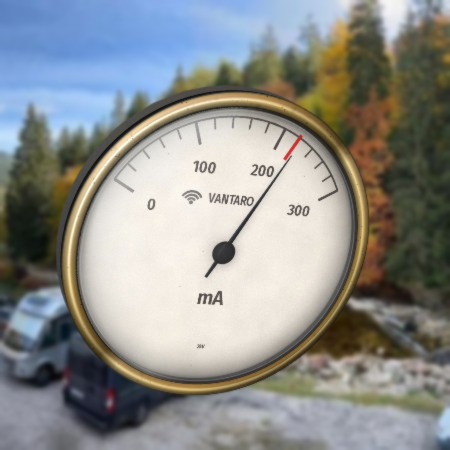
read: 220 mA
